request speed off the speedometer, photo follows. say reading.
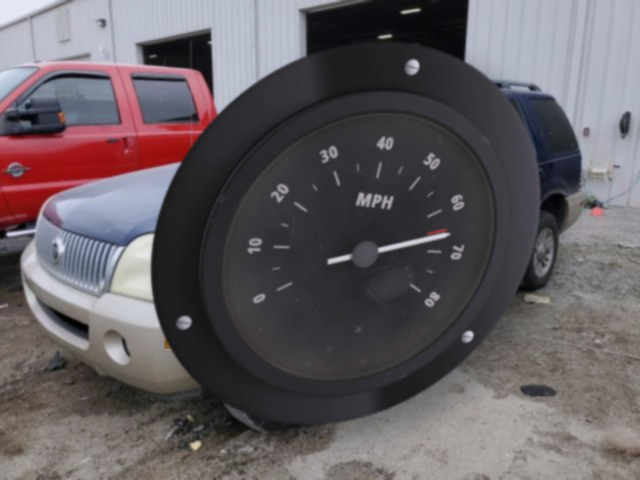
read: 65 mph
